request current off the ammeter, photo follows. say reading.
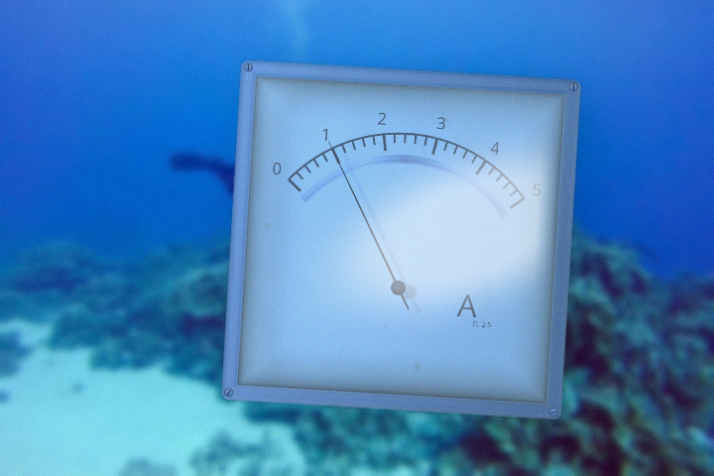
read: 1 A
